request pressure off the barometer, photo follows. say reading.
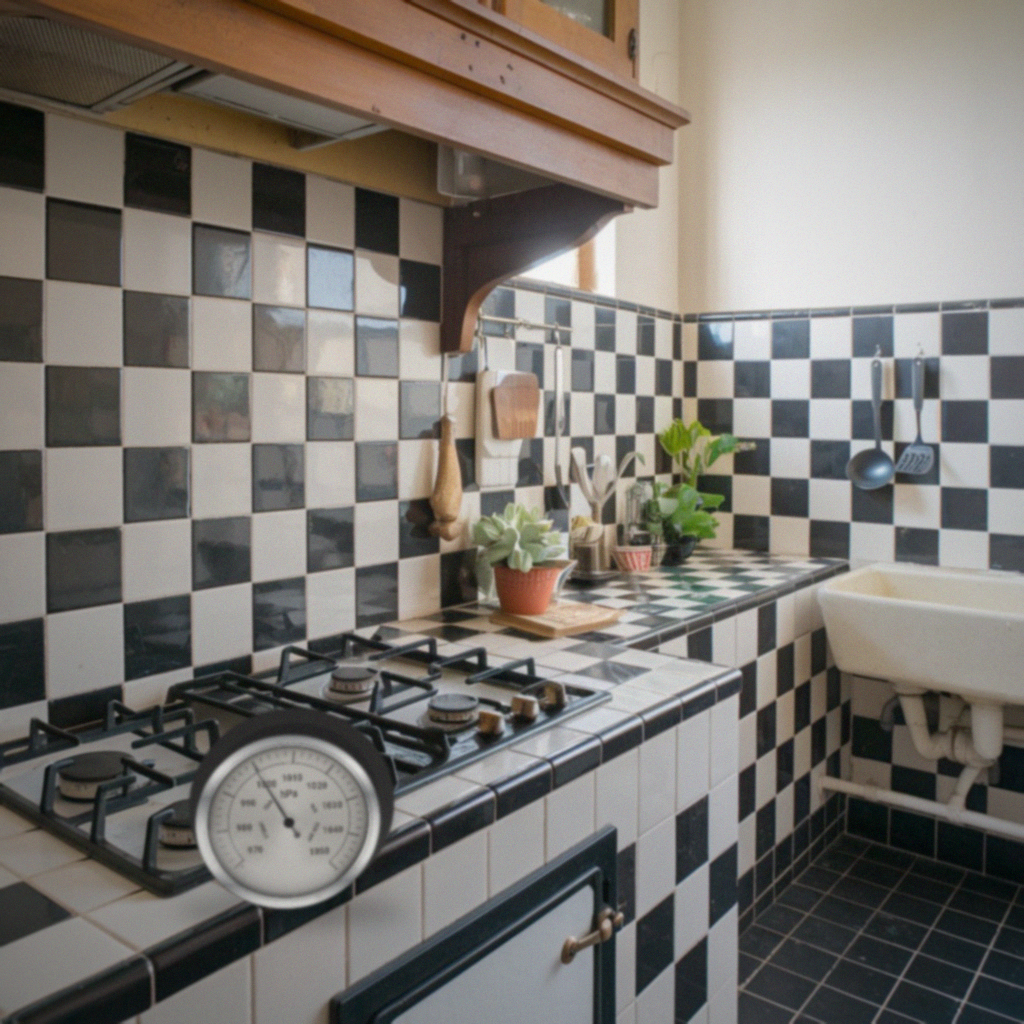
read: 1000 hPa
